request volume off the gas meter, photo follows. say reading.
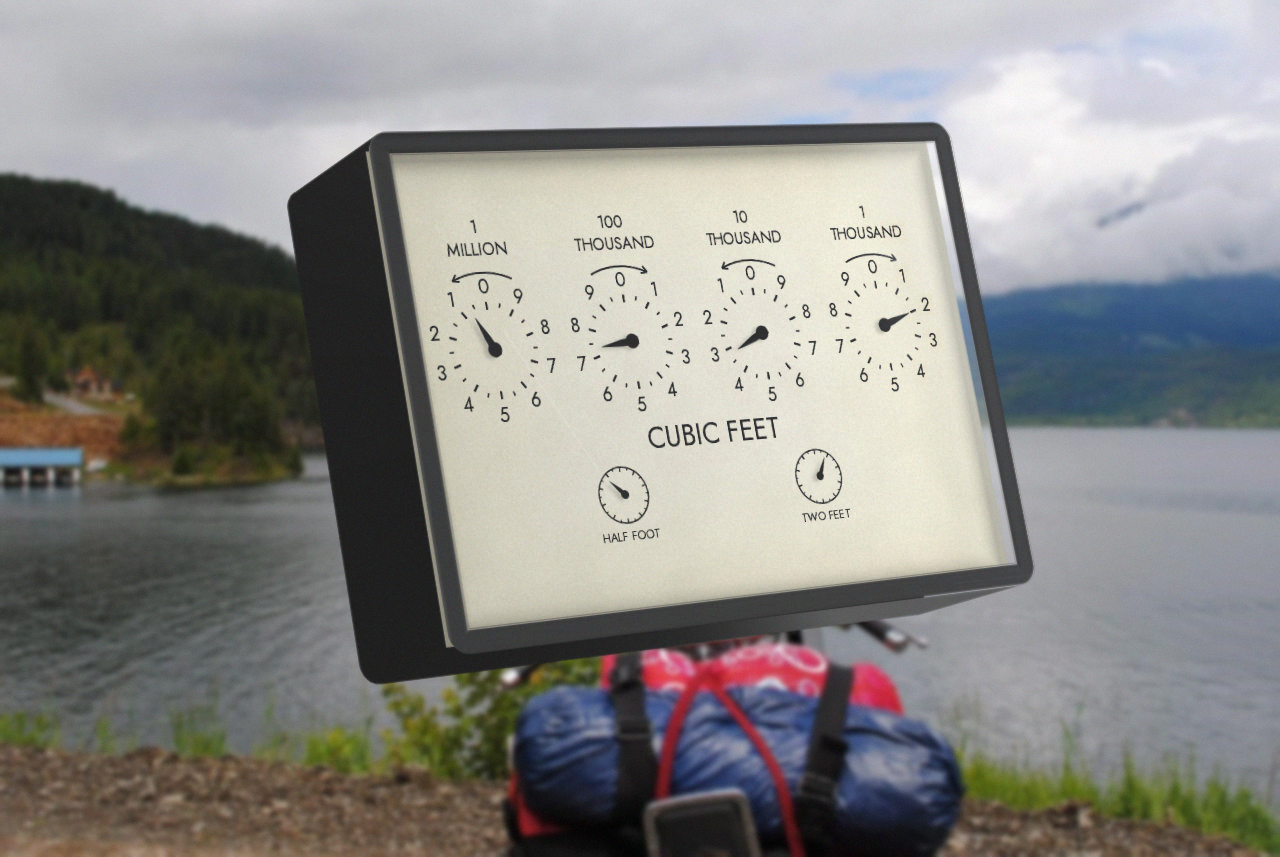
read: 73200 ft³
